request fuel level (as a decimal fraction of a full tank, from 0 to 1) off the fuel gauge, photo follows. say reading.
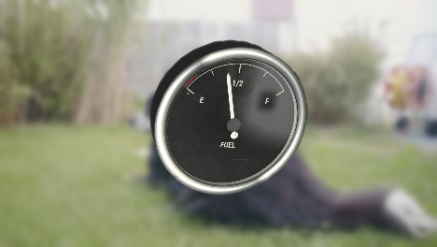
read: 0.375
